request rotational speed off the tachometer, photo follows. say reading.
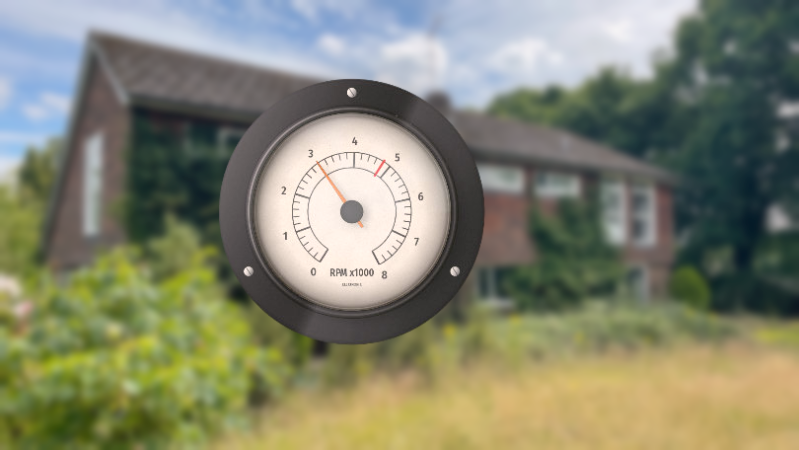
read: 3000 rpm
